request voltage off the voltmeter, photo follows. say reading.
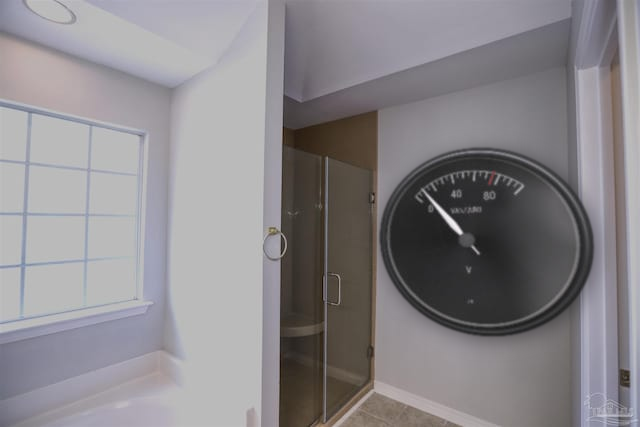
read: 10 V
